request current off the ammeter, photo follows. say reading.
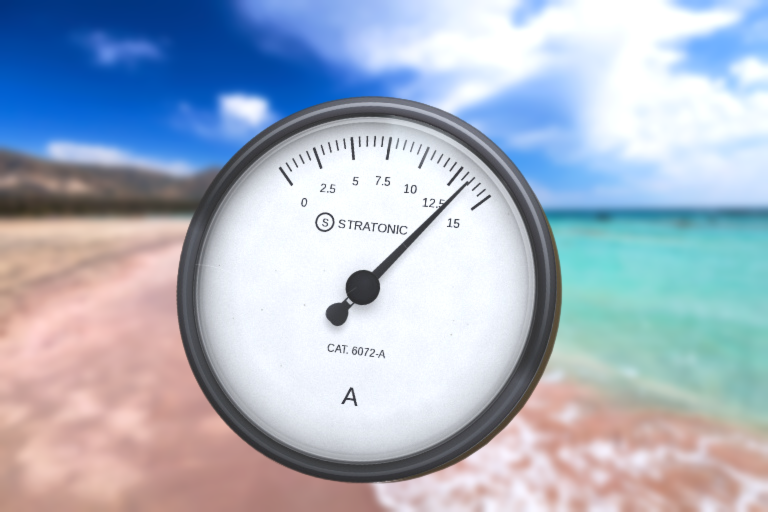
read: 13.5 A
